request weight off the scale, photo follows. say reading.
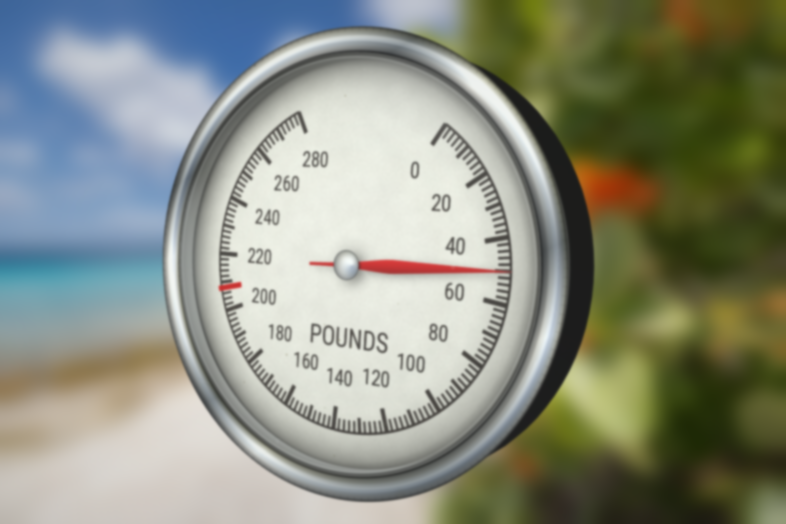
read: 50 lb
